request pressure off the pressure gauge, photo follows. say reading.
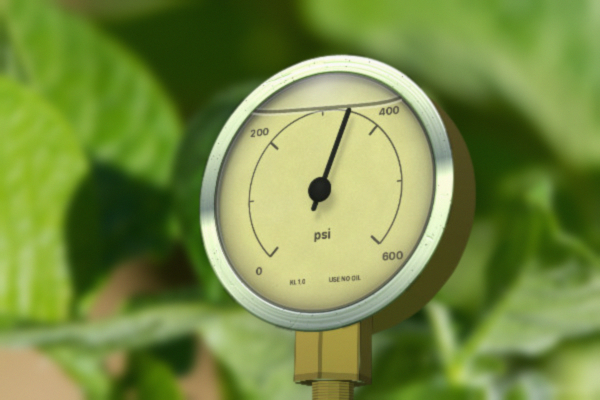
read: 350 psi
